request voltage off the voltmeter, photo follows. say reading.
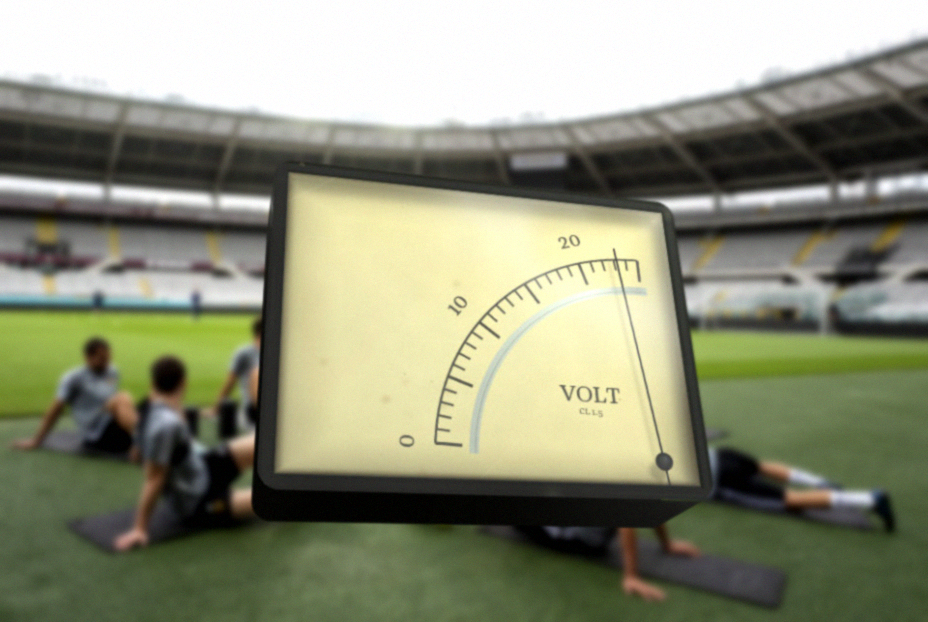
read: 23 V
